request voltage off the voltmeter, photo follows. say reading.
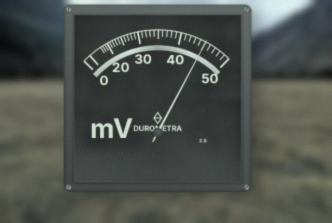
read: 45 mV
